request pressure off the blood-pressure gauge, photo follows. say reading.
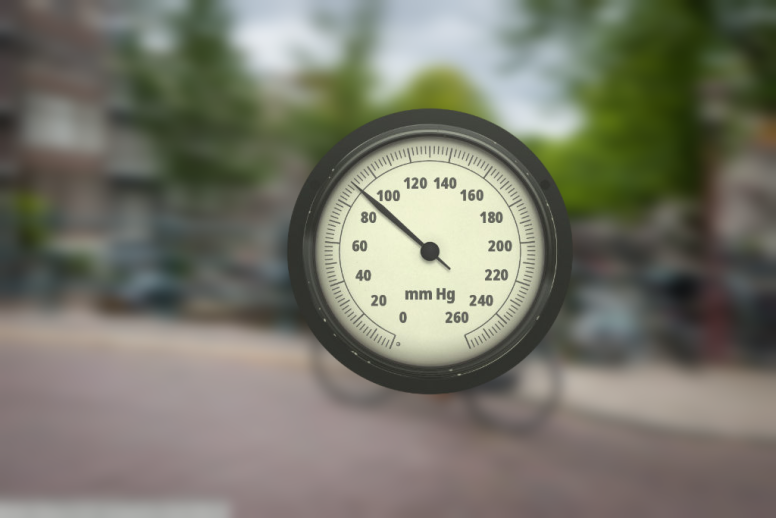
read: 90 mmHg
